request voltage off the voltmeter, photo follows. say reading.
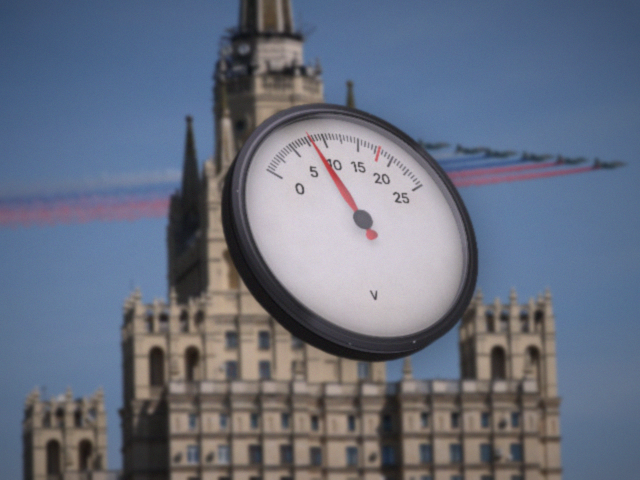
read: 7.5 V
